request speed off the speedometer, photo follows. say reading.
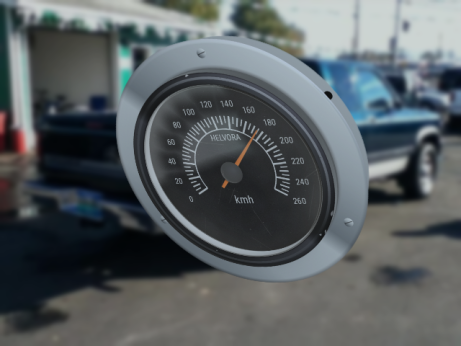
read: 175 km/h
